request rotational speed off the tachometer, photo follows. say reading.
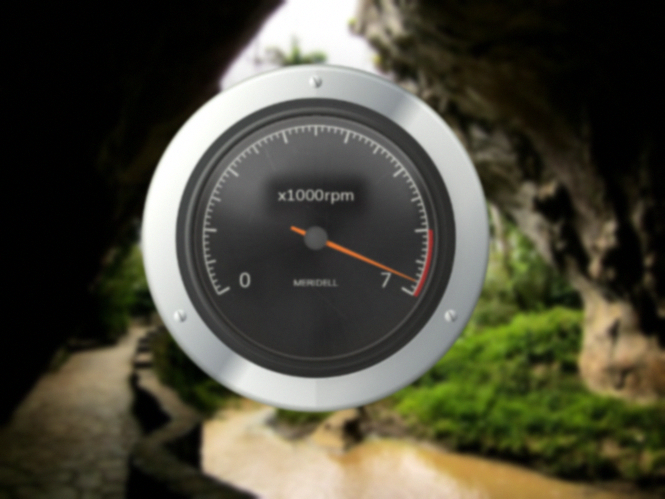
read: 6800 rpm
